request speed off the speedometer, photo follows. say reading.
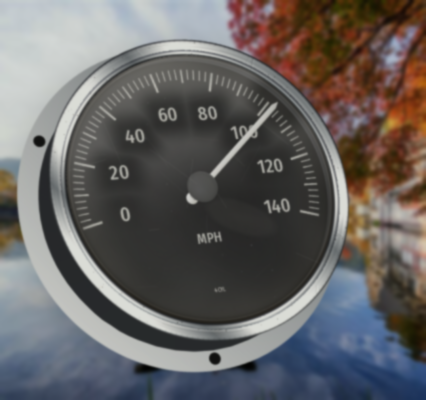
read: 102 mph
